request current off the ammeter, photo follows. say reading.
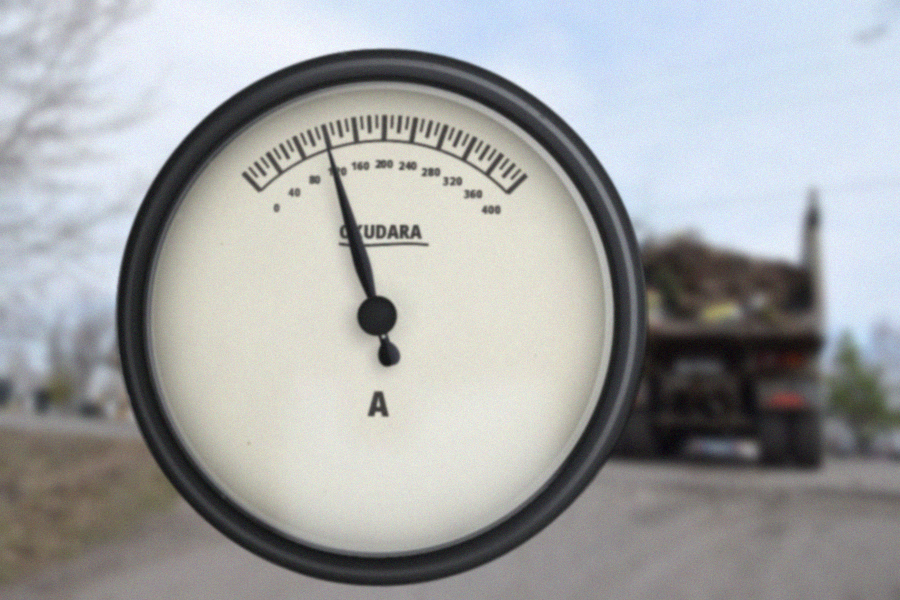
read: 120 A
